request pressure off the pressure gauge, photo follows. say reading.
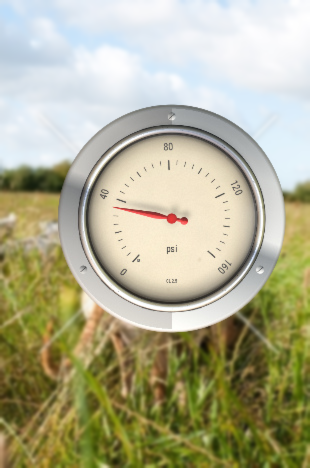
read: 35 psi
